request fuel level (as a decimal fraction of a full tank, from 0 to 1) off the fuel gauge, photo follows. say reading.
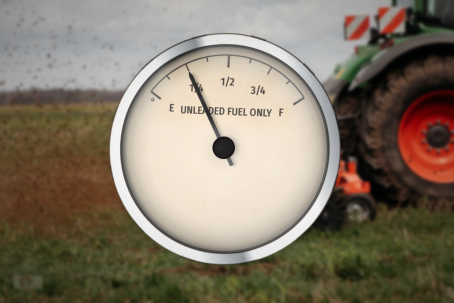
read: 0.25
